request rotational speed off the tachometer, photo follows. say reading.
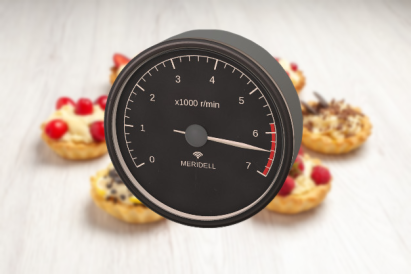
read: 6400 rpm
